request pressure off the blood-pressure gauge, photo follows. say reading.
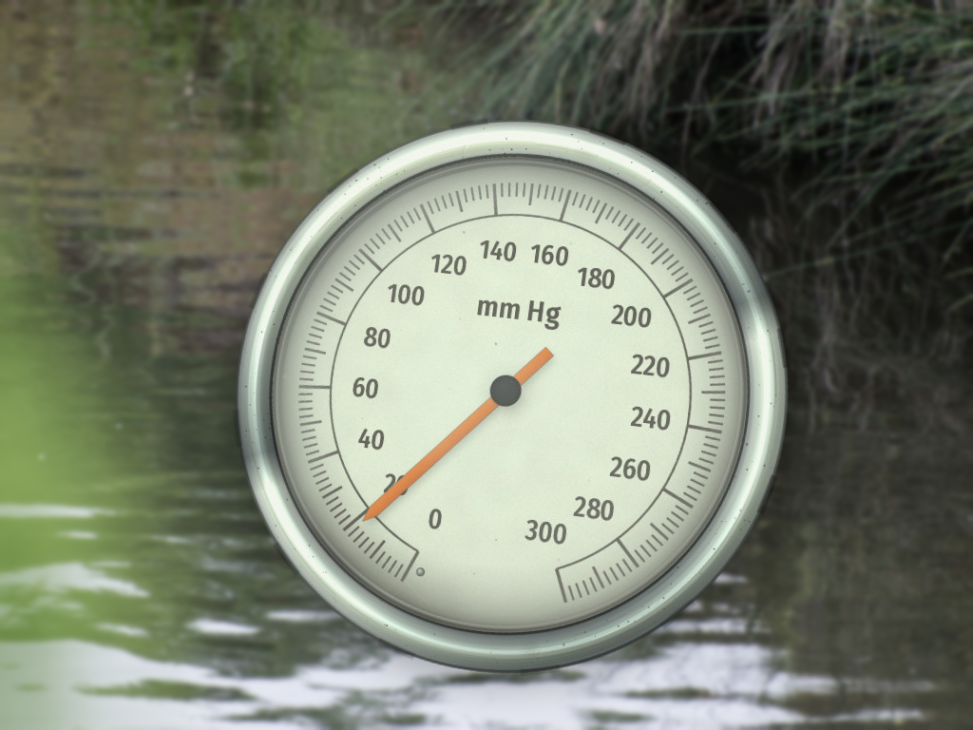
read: 18 mmHg
